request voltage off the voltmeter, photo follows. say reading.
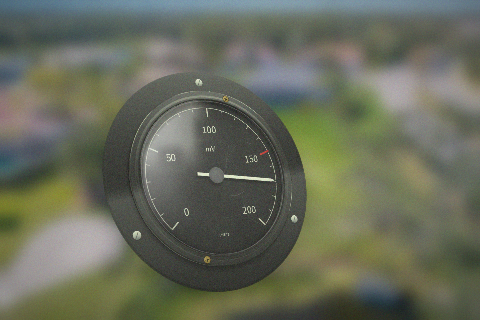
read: 170 mV
